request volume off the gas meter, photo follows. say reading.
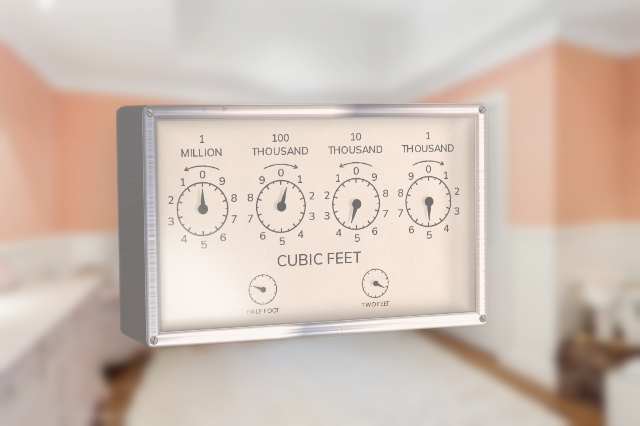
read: 4500 ft³
